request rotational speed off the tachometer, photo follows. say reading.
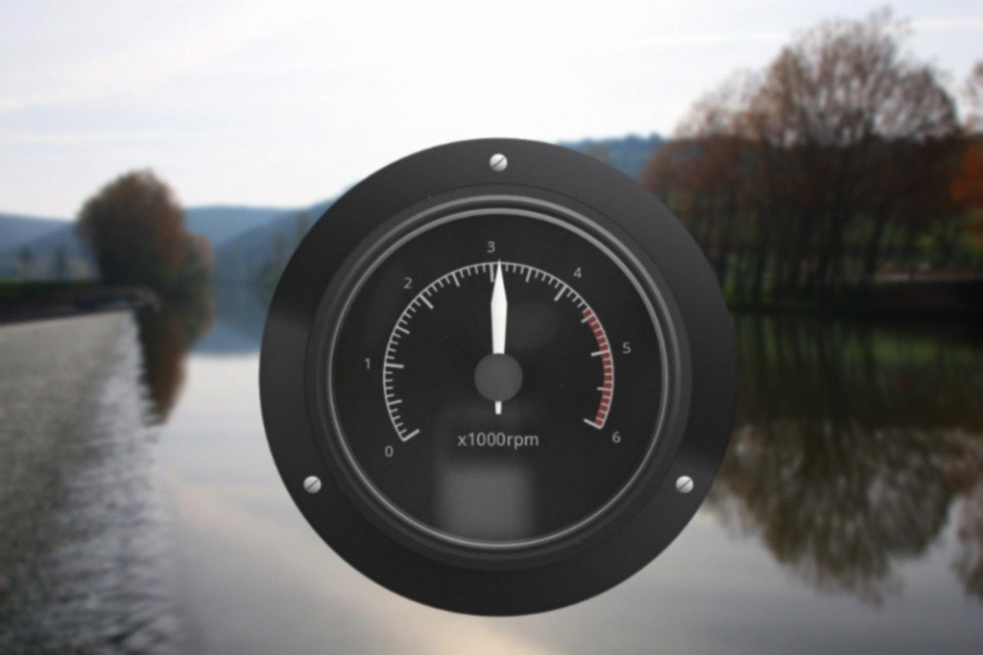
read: 3100 rpm
